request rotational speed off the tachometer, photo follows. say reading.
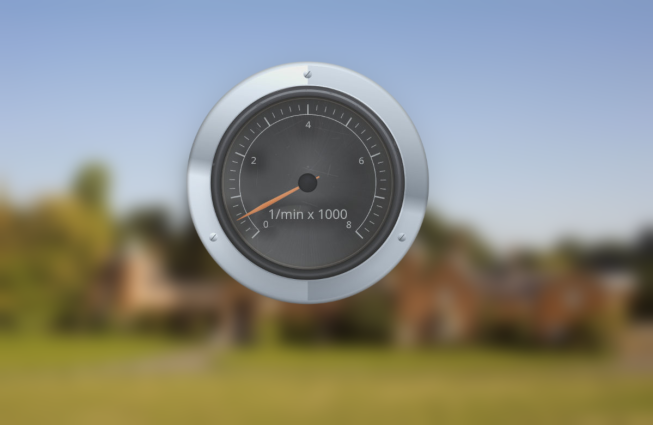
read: 500 rpm
